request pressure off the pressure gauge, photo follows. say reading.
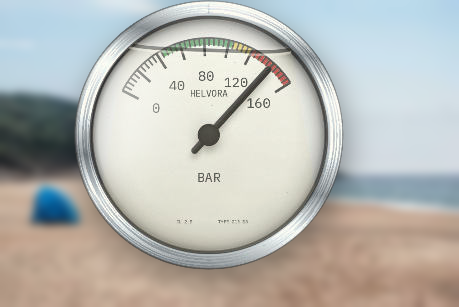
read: 140 bar
